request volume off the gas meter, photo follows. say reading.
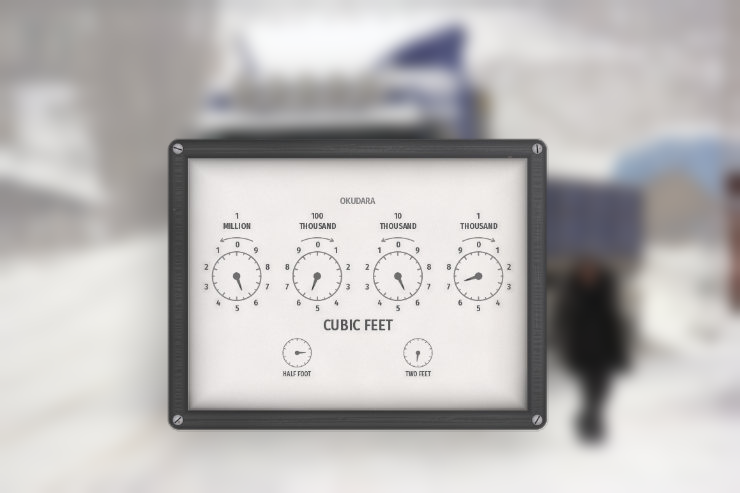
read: 555700 ft³
